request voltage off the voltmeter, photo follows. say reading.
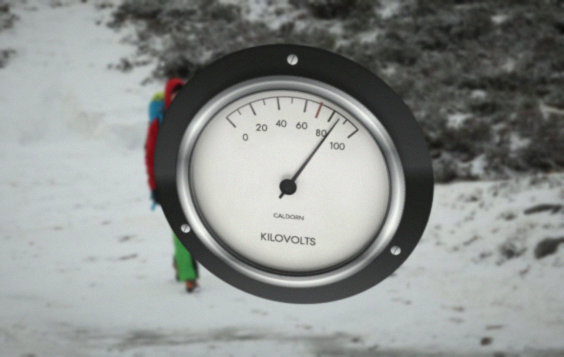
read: 85 kV
